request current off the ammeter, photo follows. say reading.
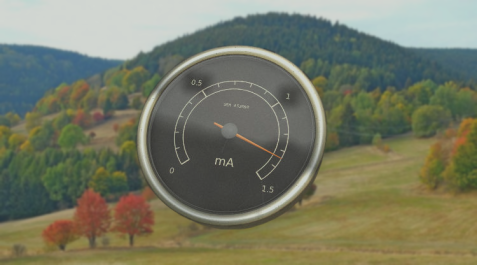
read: 1.35 mA
